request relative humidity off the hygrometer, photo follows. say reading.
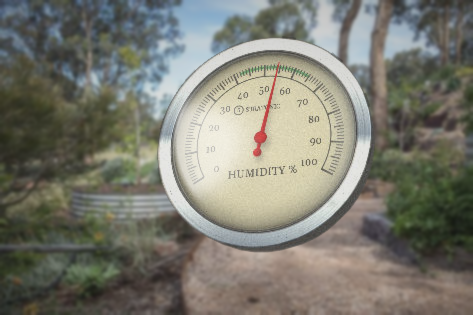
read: 55 %
